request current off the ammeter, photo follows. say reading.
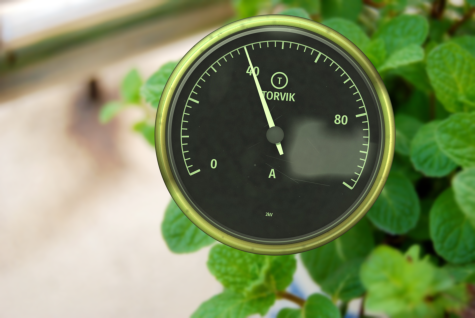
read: 40 A
